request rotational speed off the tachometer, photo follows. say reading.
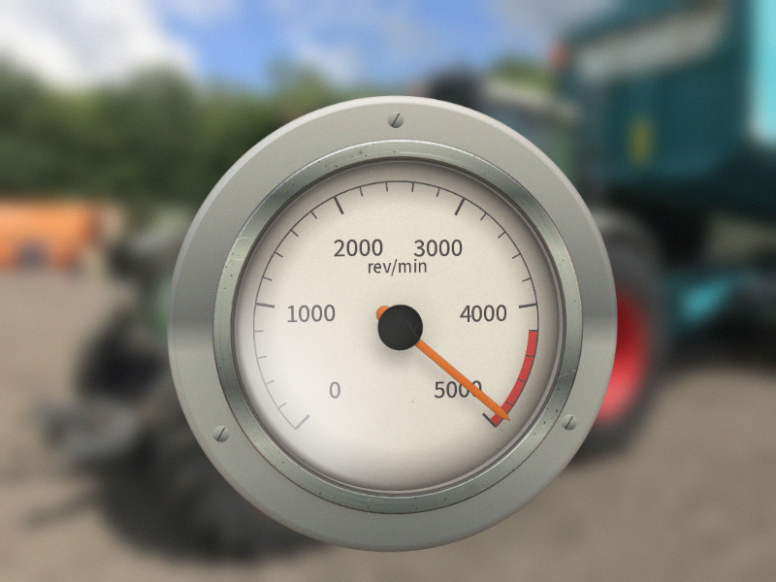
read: 4900 rpm
